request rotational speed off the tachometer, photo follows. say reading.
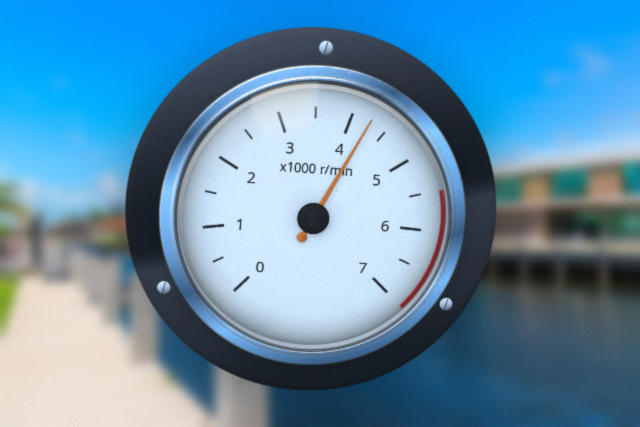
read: 4250 rpm
